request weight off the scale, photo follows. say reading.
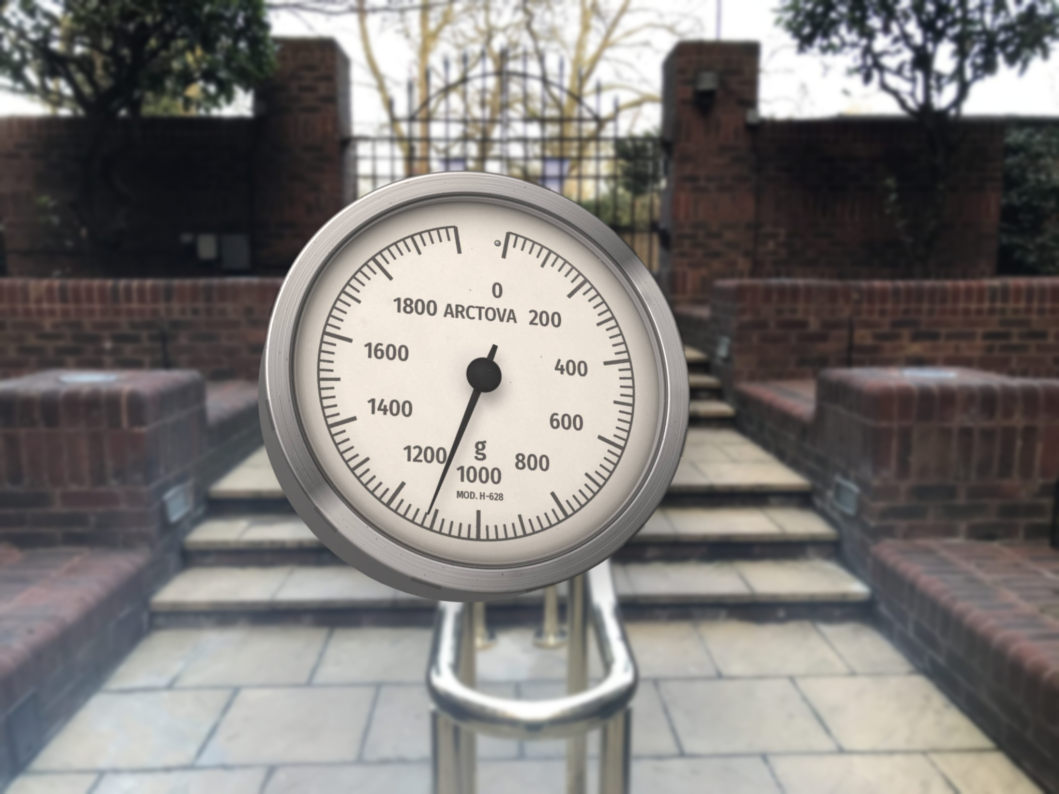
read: 1120 g
